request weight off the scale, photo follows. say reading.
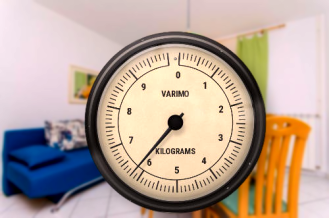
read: 6.2 kg
